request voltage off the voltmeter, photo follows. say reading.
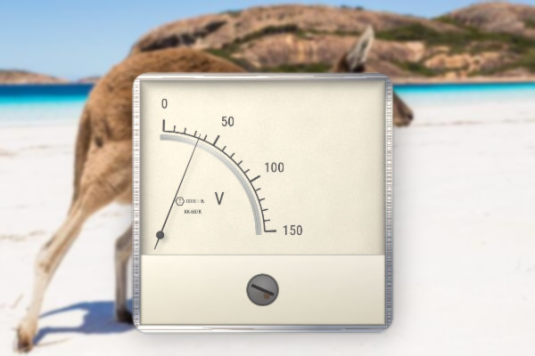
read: 35 V
